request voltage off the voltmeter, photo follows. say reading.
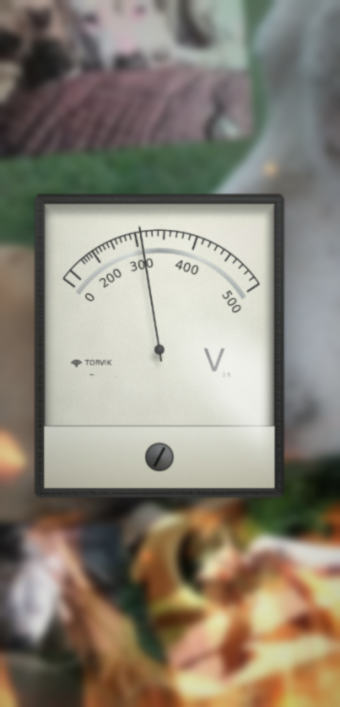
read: 310 V
